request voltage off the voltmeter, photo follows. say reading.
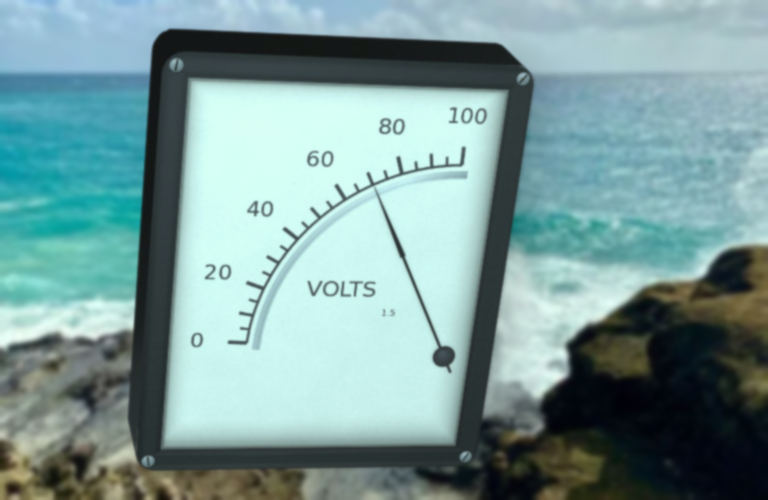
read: 70 V
